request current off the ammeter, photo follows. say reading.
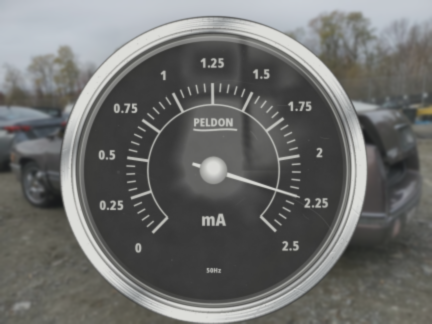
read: 2.25 mA
